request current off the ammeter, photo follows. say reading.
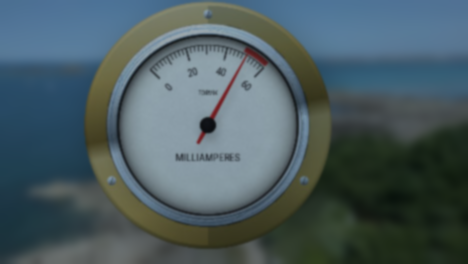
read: 50 mA
